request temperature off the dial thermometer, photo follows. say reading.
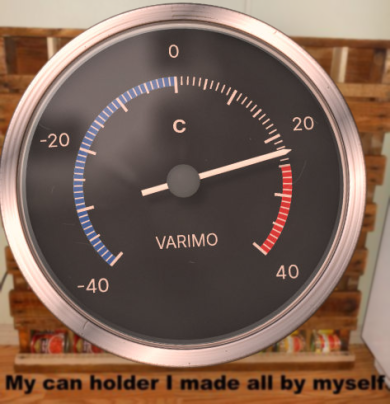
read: 23 °C
